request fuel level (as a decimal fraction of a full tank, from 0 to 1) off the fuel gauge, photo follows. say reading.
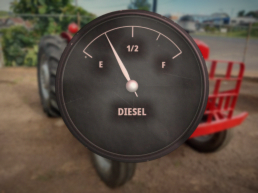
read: 0.25
